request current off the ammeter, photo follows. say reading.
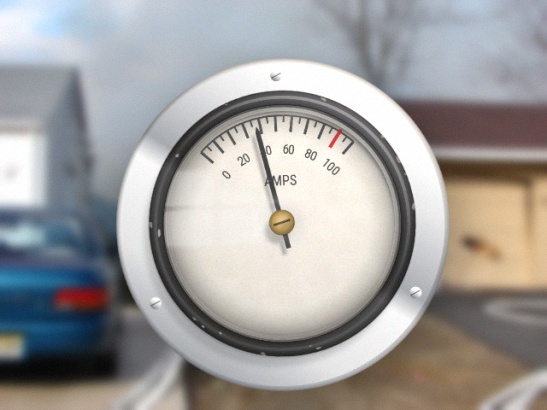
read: 37.5 A
